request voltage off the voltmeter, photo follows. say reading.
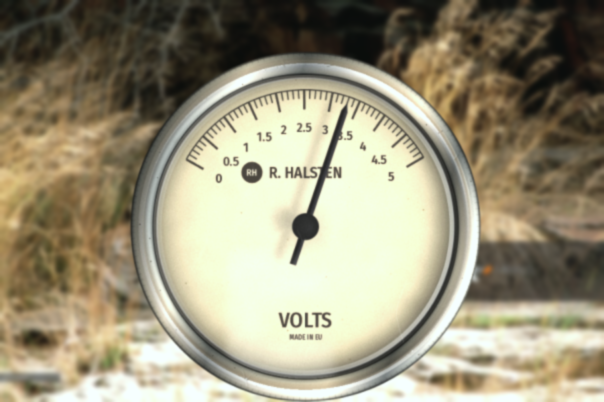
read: 3.3 V
